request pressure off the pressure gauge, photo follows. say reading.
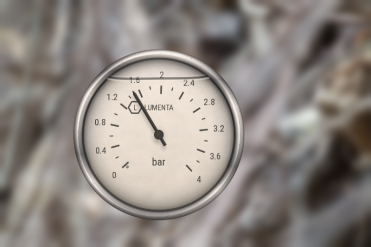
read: 1.5 bar
